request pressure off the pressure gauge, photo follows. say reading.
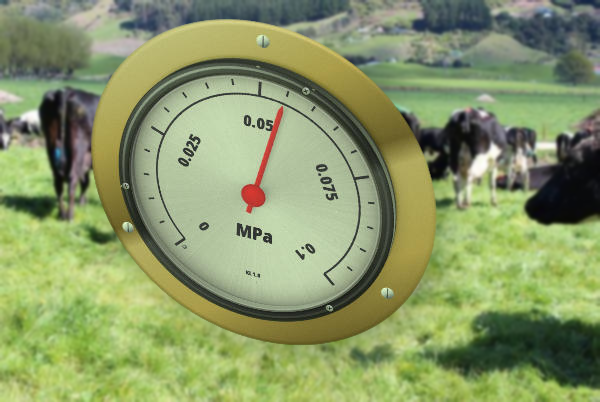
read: 0.055 MPa
